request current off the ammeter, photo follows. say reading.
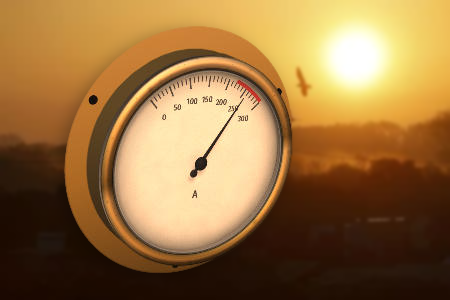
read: 250 A
